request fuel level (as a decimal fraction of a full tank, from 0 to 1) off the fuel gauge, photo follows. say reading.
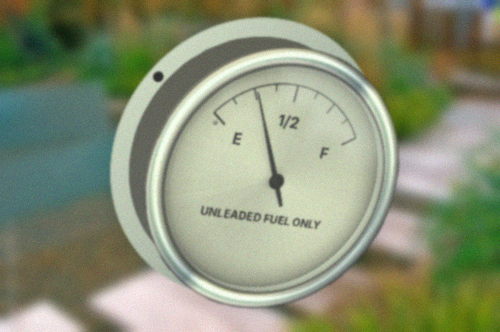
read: 0.25
